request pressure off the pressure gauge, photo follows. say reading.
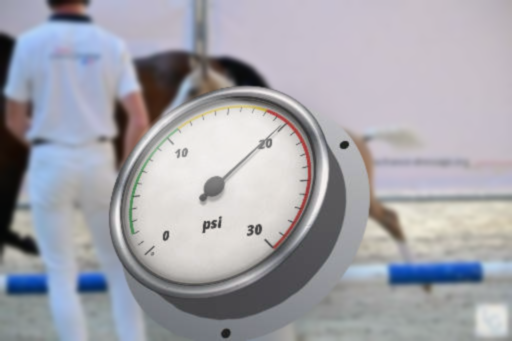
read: 20 psi
